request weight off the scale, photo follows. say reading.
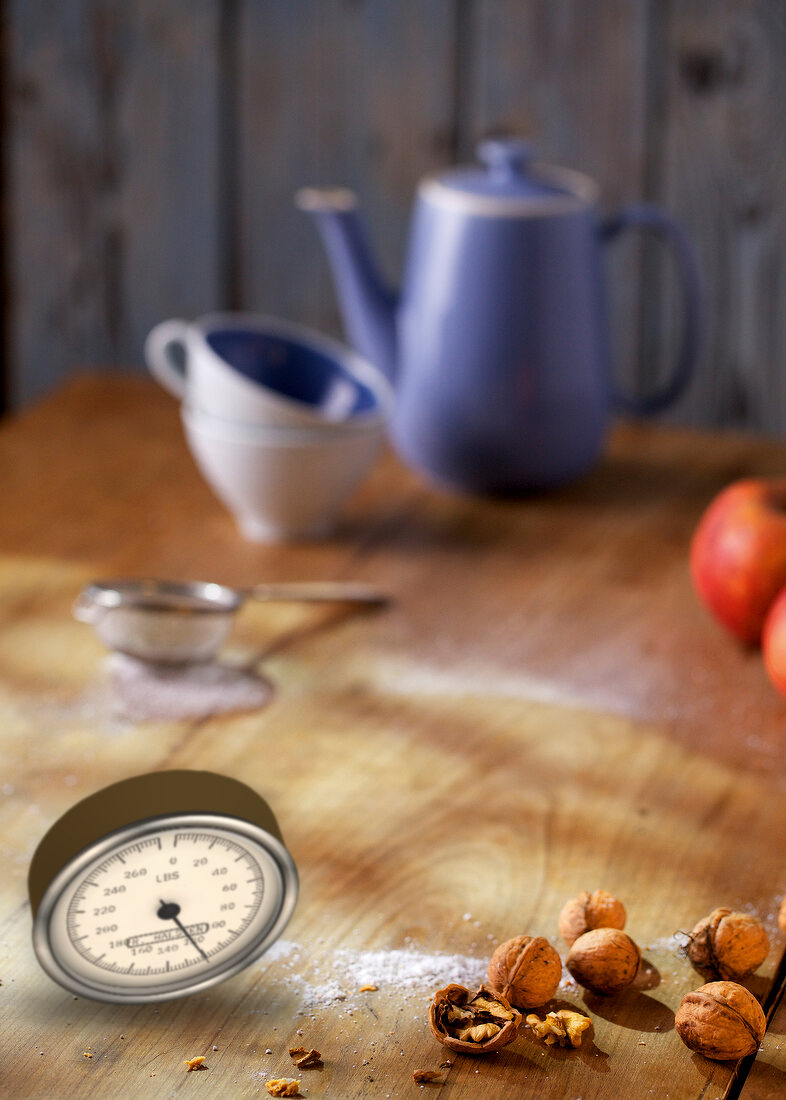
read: 120 lb
